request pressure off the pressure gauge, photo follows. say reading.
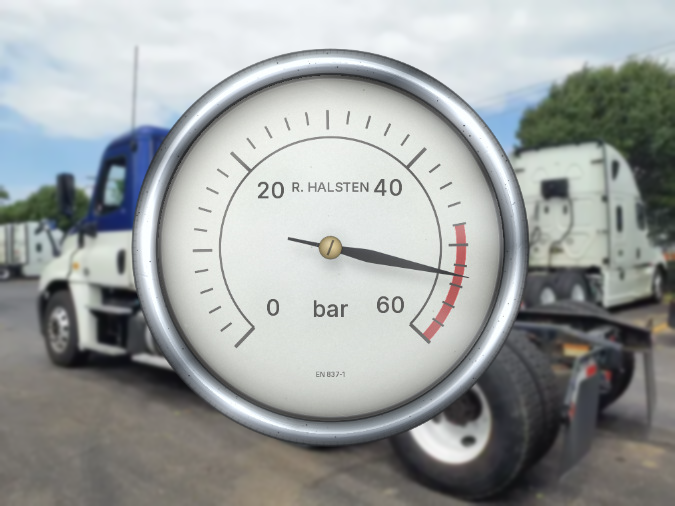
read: 53 bar
